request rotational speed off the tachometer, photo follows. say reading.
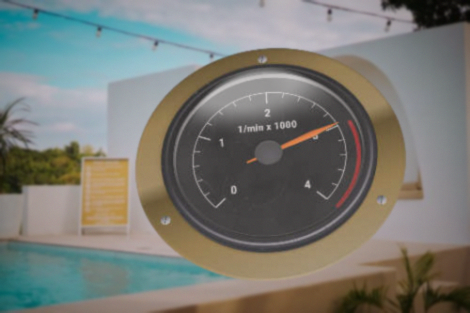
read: 3000 rpm
